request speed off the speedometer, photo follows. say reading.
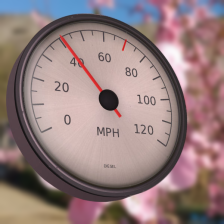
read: 40 mph
